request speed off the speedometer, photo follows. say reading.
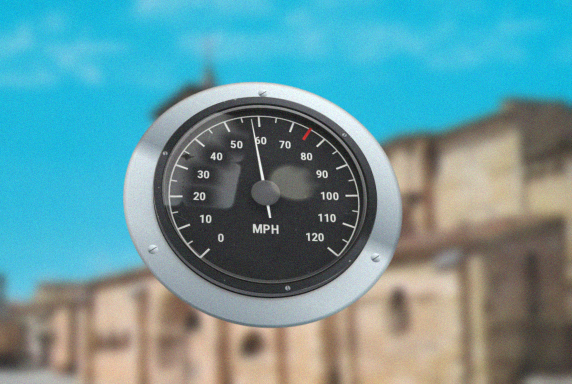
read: 57.5 mph
